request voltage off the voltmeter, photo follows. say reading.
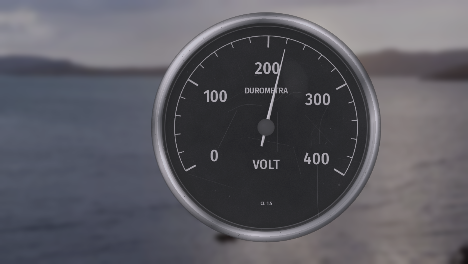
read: 220 V
